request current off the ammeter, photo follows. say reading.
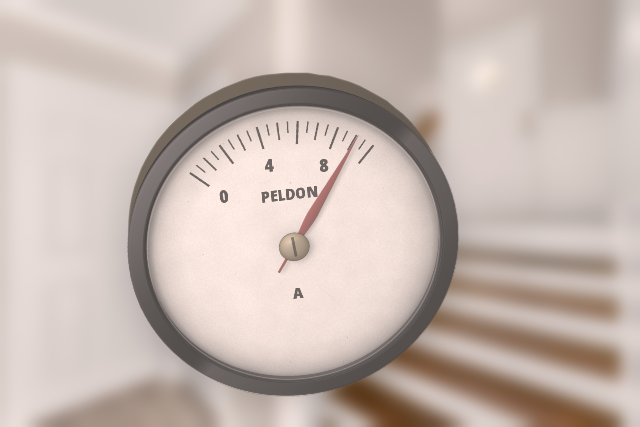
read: 9 A
